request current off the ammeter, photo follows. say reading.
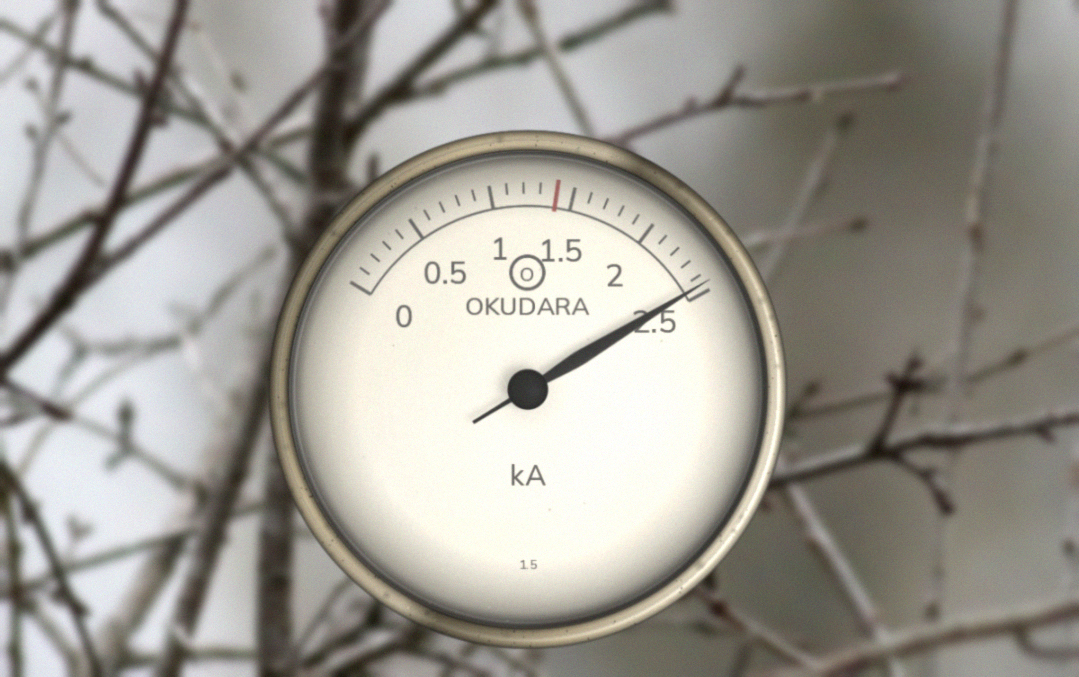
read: 2.45 kA
